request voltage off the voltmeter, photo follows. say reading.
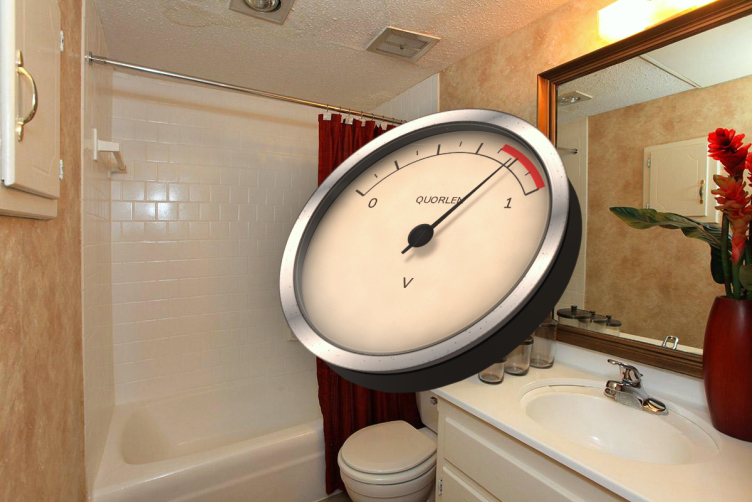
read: 0.8 V
